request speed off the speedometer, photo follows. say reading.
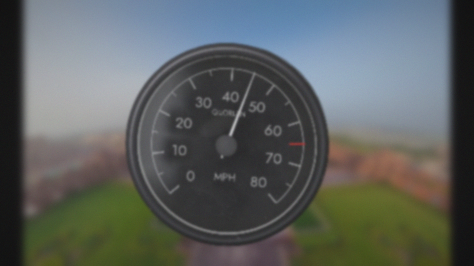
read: 45 mph
